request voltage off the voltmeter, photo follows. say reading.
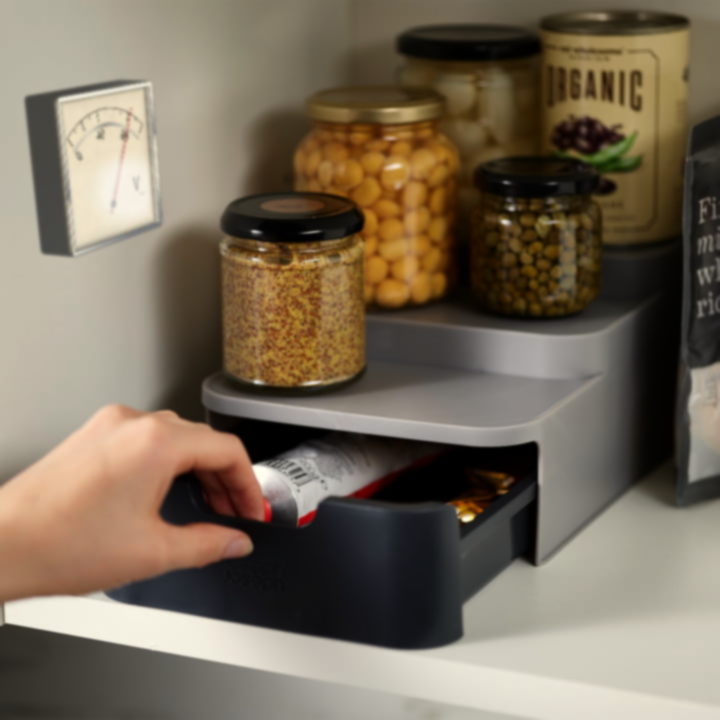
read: 80 V
